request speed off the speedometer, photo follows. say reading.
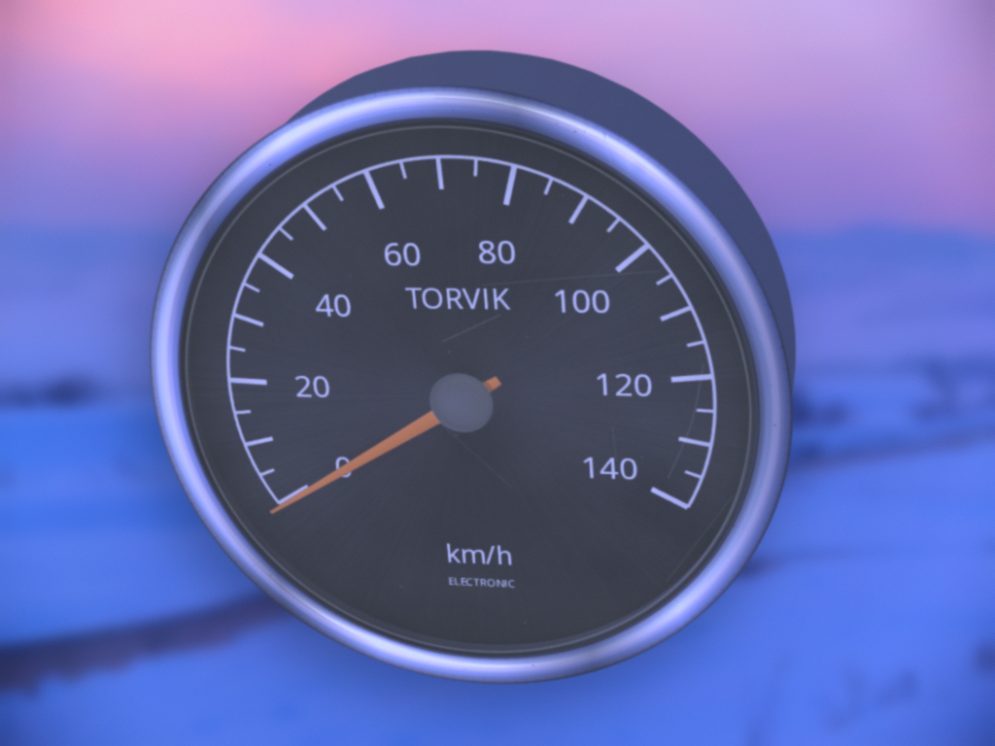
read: 0 km/h
